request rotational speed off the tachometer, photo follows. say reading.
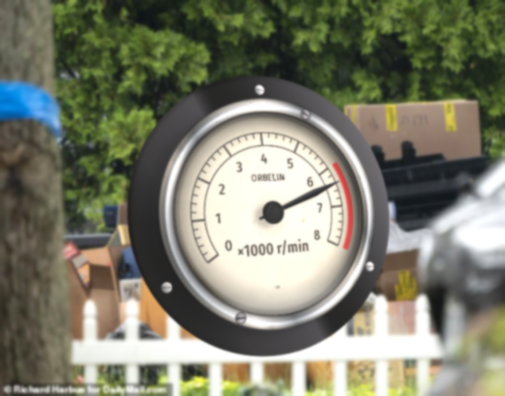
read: 6400 rpm
